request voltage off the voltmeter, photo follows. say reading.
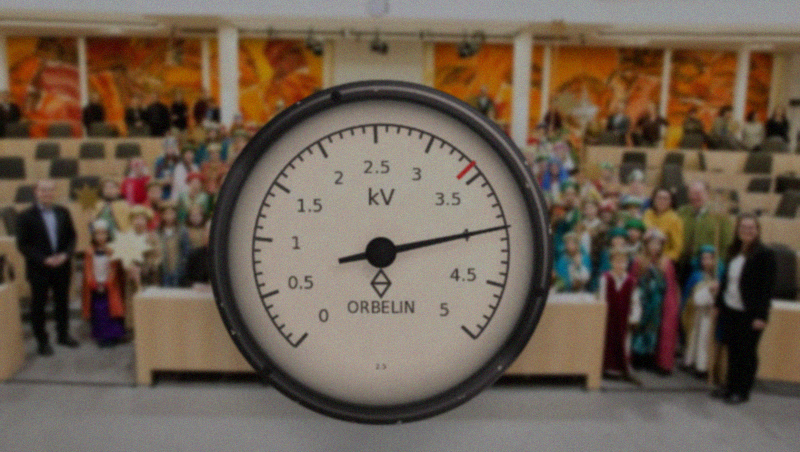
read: 4 kV
